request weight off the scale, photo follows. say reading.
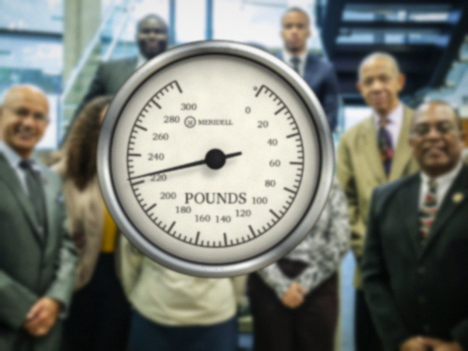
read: 224 lb
